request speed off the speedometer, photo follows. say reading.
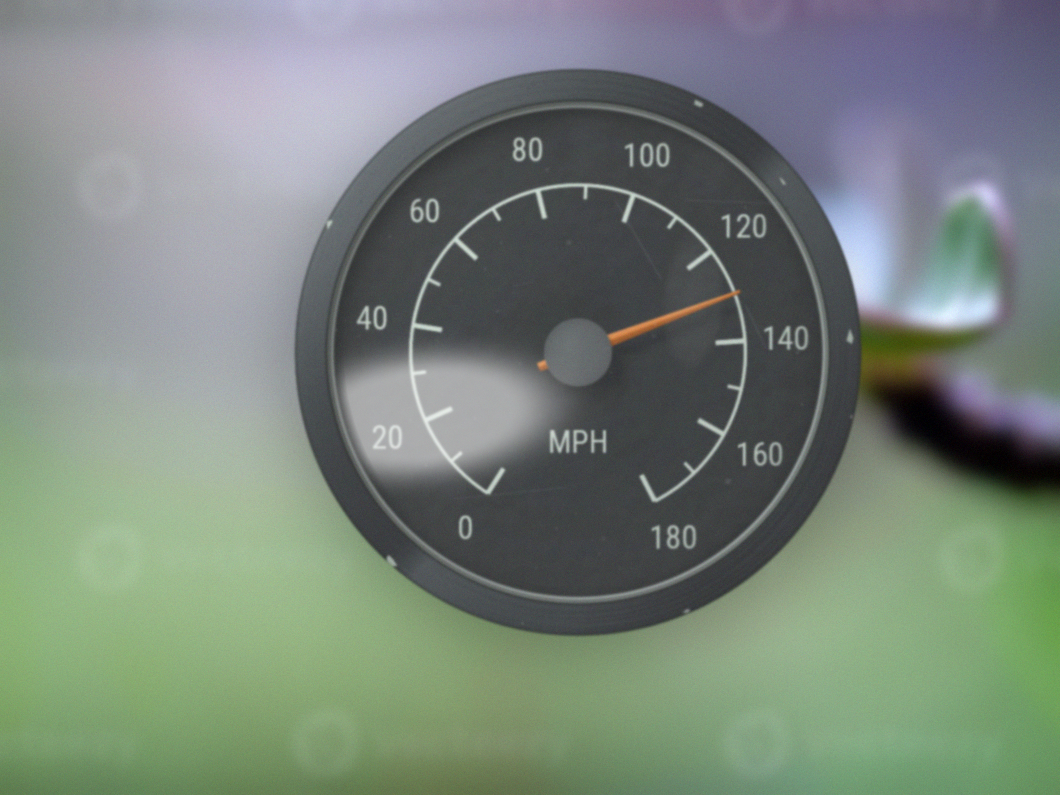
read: 130 mph
